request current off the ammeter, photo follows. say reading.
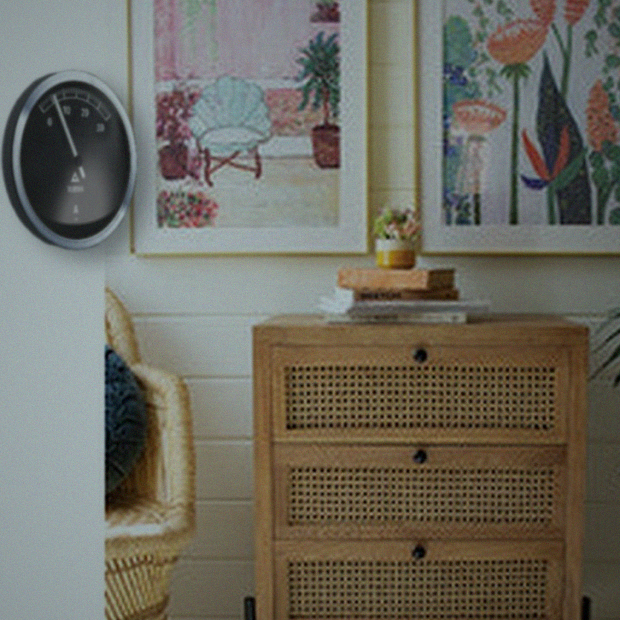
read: 5 A
